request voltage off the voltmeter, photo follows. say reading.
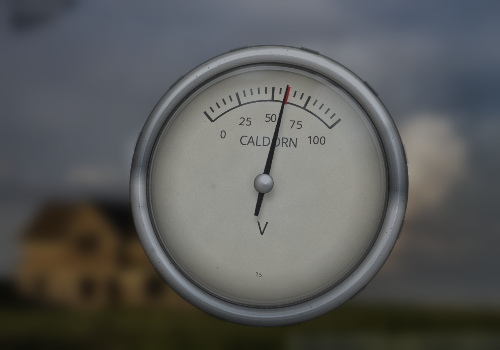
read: 60 V
